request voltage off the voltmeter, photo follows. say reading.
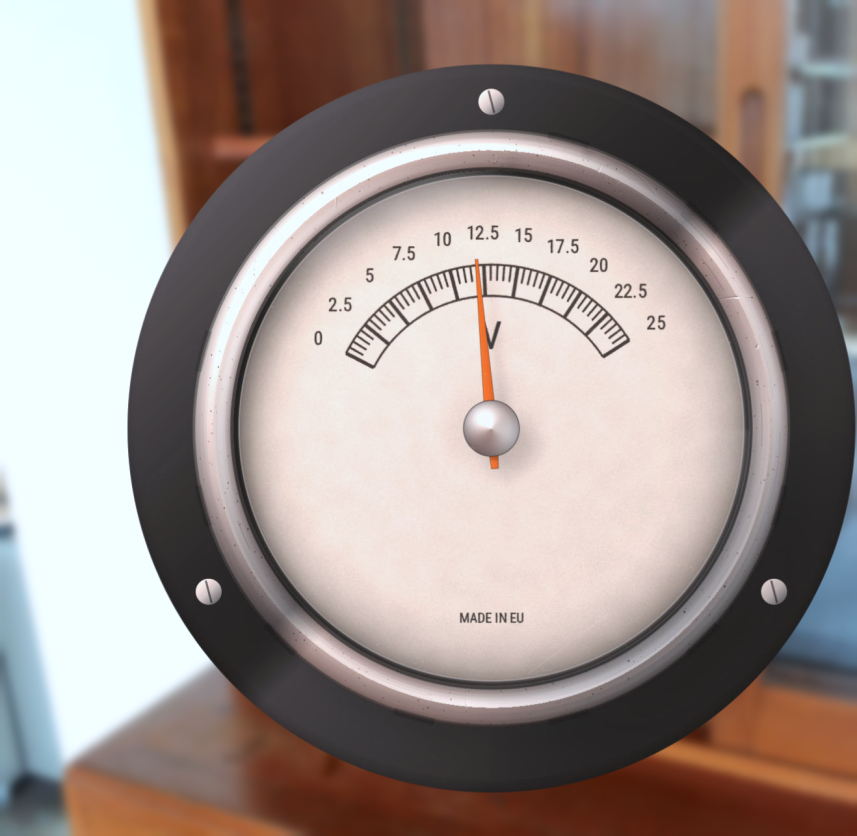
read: 12 V
